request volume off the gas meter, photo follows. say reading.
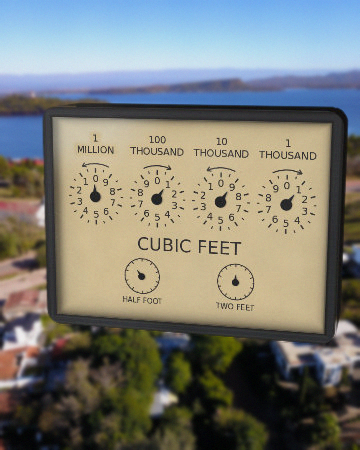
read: 9100 ft³
